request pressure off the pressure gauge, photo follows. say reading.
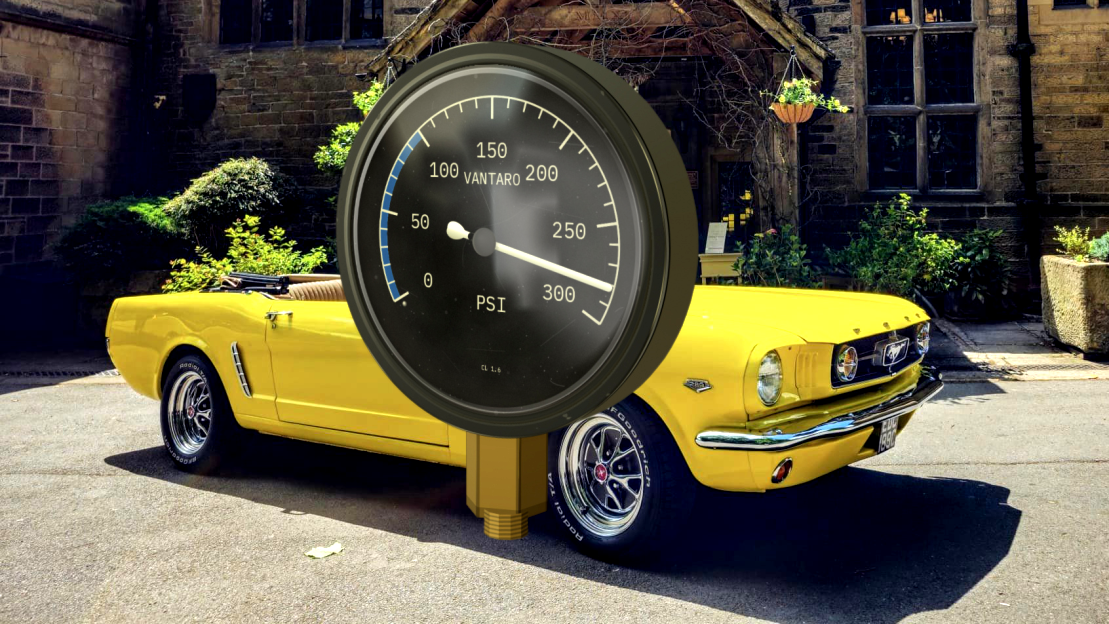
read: 280 psi
